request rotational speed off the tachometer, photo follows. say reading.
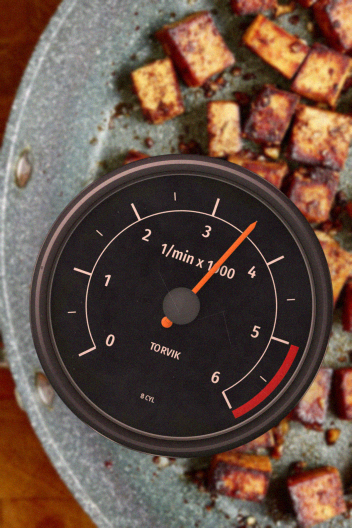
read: 3500 rpm
